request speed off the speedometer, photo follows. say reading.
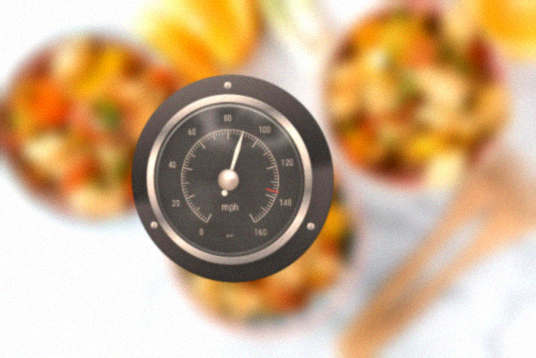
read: 90 mph
